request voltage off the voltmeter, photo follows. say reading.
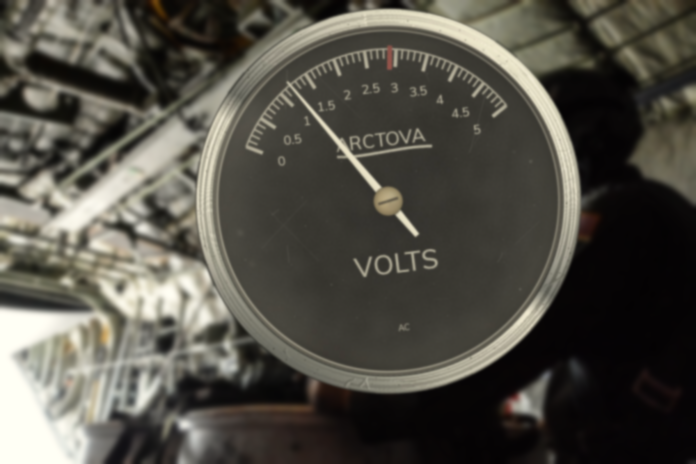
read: 1.2 V
